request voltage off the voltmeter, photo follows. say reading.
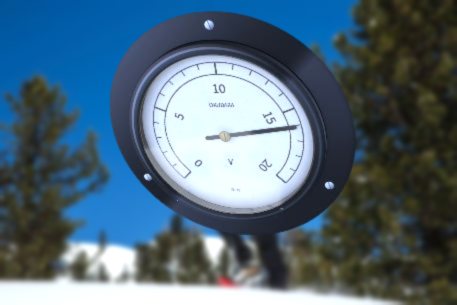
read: 16 V
